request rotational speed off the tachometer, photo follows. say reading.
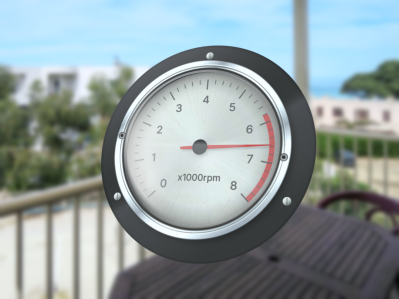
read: 6600 rpm
